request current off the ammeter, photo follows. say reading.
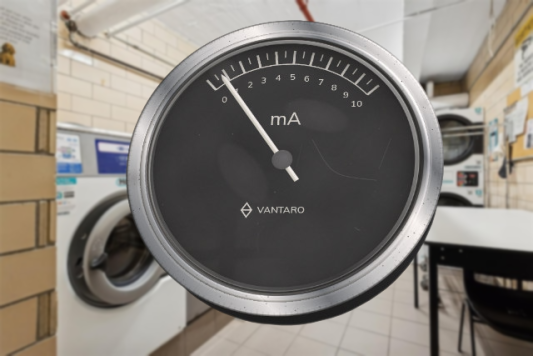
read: 0.75 mA
